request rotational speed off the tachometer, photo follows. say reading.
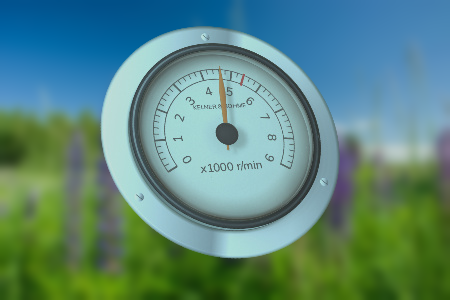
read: 4600 rpm
